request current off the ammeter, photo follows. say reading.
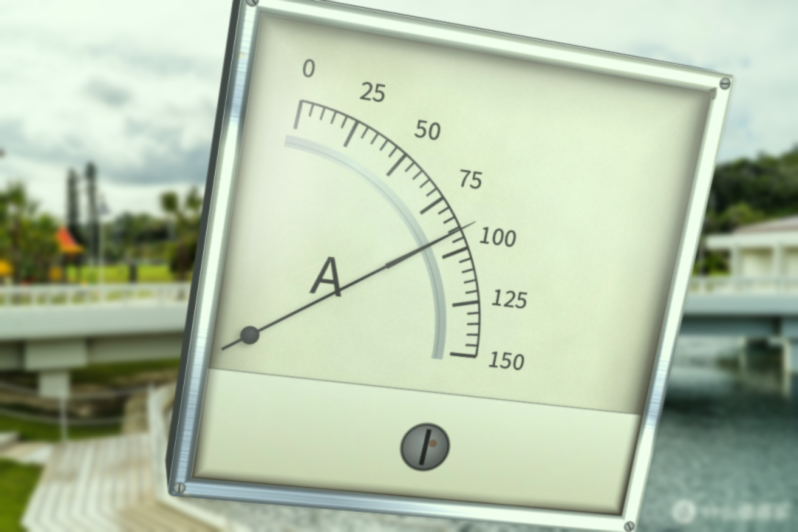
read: 90 A
